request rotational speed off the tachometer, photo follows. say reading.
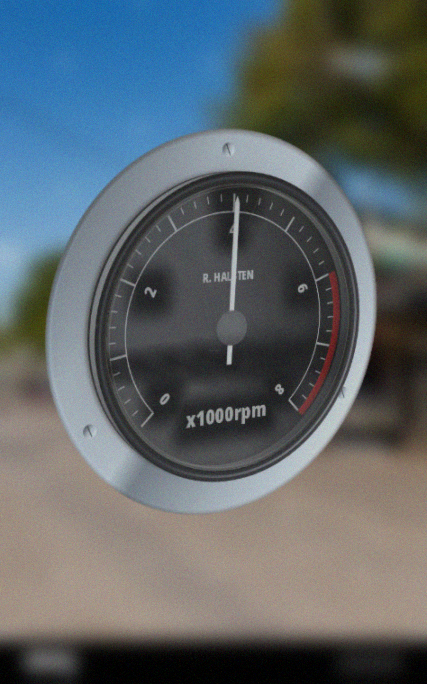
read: 4000 rpm
